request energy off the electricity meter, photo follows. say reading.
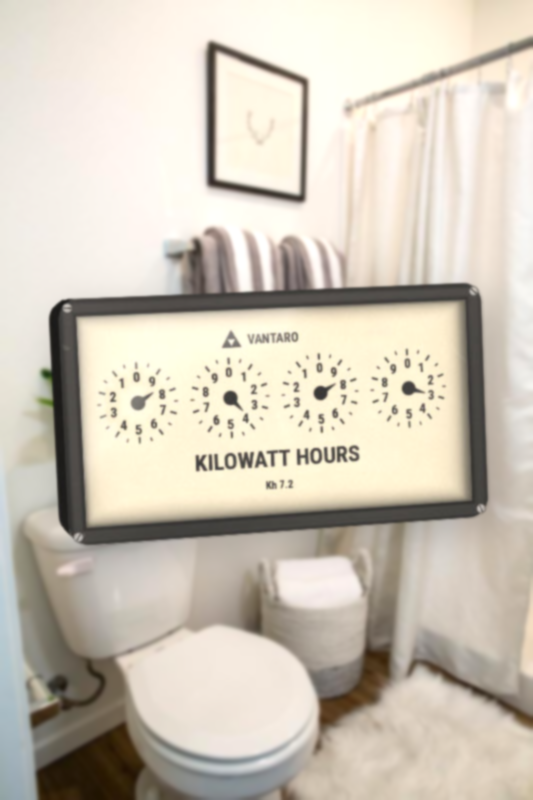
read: 8383 kWh
